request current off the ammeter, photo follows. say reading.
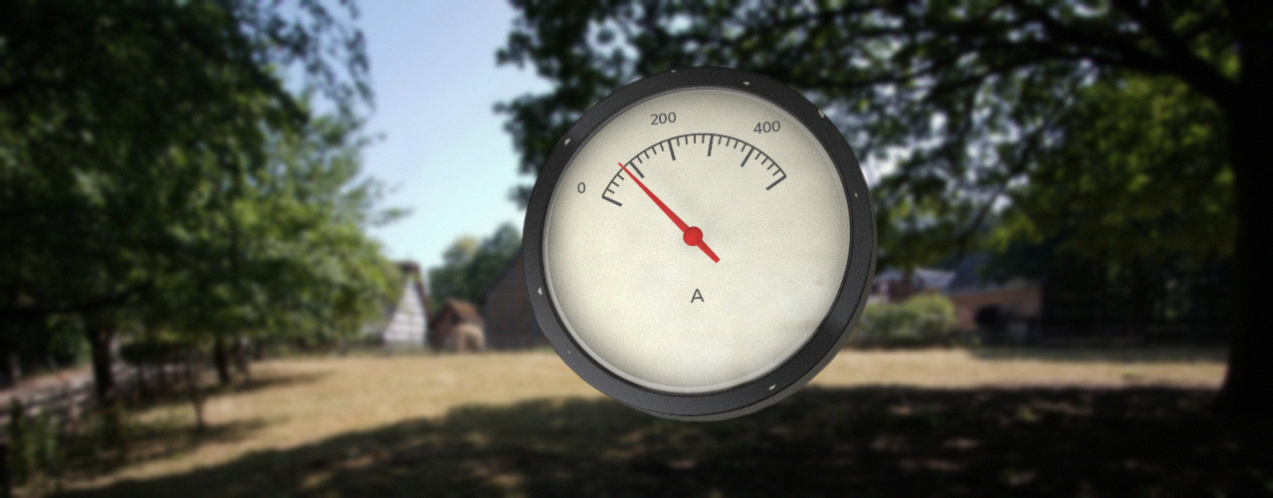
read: 80 A
